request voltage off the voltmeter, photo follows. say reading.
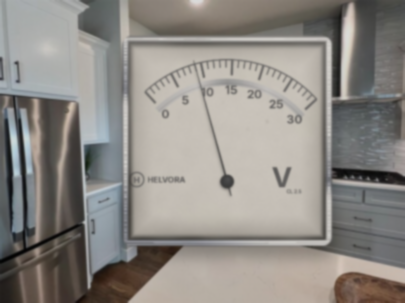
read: 9 V
